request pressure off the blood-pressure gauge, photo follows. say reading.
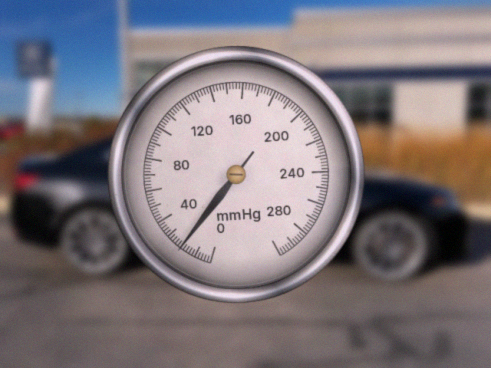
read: 20 mmHg
